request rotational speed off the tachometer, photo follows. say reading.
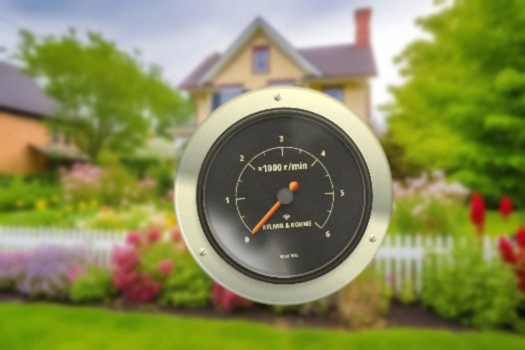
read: 0 rpm
